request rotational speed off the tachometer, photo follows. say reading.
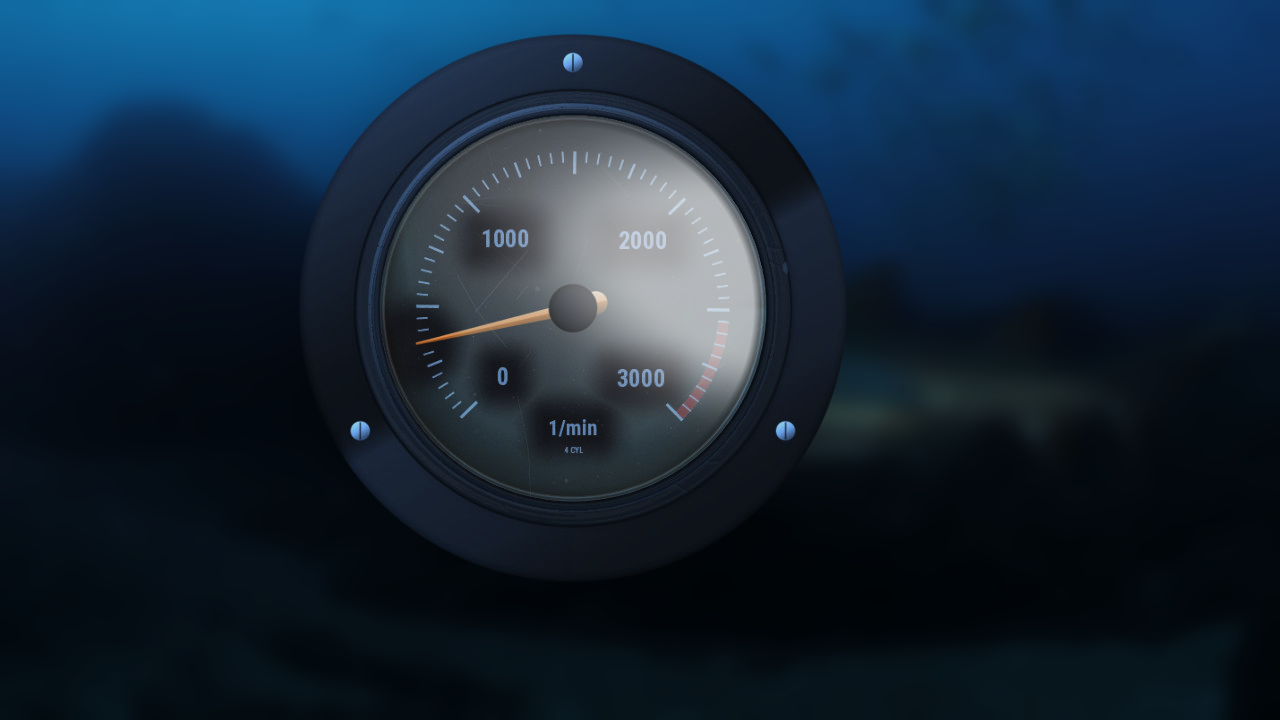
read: 350 rpm
